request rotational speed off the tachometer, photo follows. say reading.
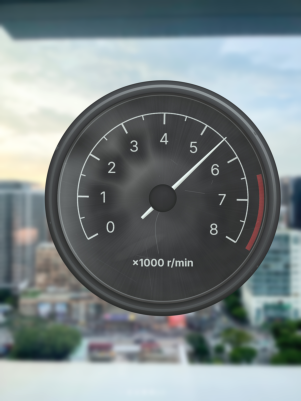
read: 5500 rpm
